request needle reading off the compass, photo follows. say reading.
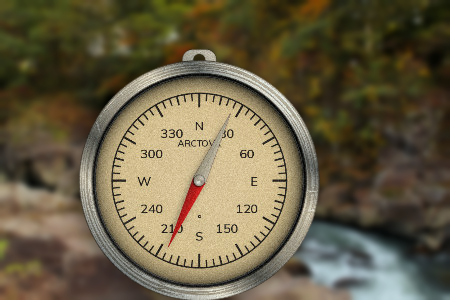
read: 205 °
